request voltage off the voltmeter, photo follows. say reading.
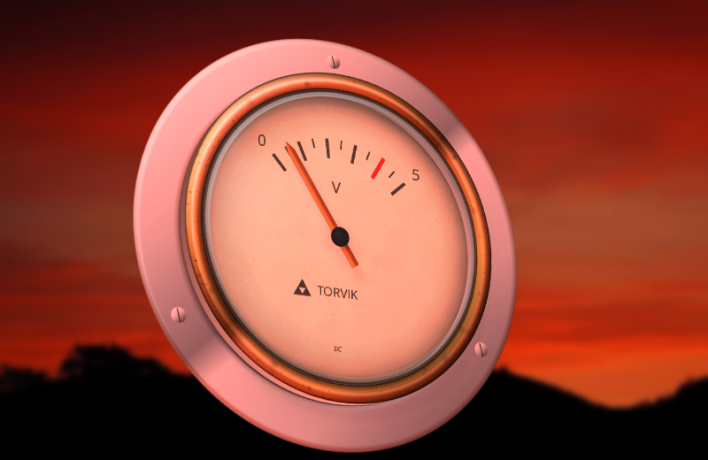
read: 0.5 V
